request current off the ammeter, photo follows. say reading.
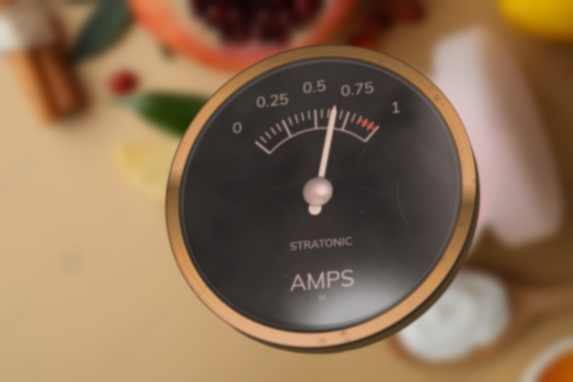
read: 0.65 A
